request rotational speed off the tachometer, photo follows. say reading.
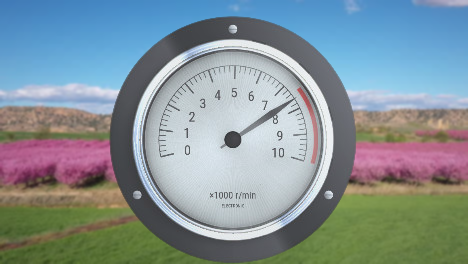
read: 7600 rpm
